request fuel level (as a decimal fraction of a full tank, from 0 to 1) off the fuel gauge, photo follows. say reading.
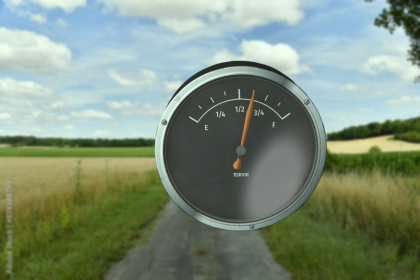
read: 0.625
